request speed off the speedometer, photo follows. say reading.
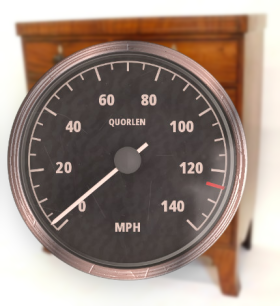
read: 2.5 mph
